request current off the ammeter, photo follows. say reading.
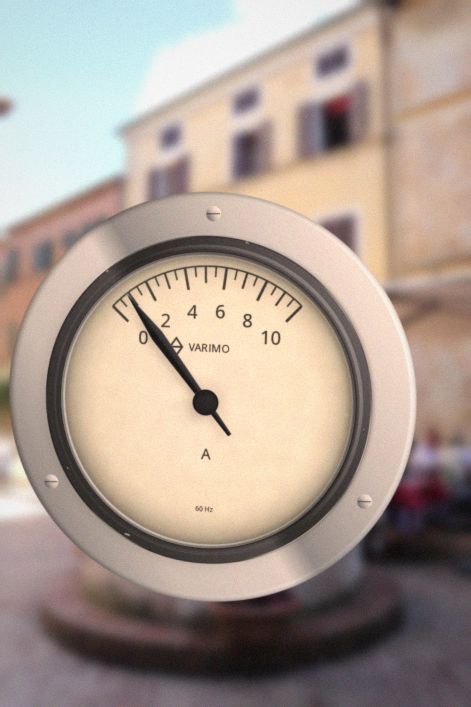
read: 1 A
